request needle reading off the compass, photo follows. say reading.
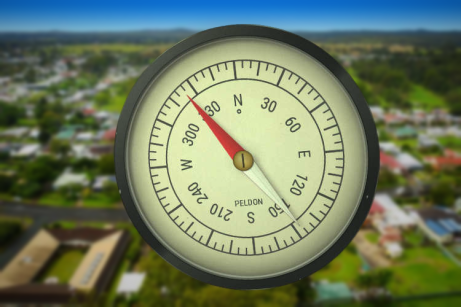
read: 325 °
